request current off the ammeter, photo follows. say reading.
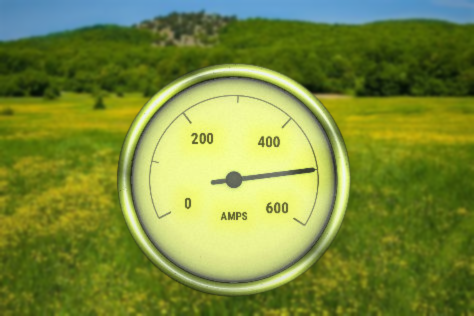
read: 500 A
